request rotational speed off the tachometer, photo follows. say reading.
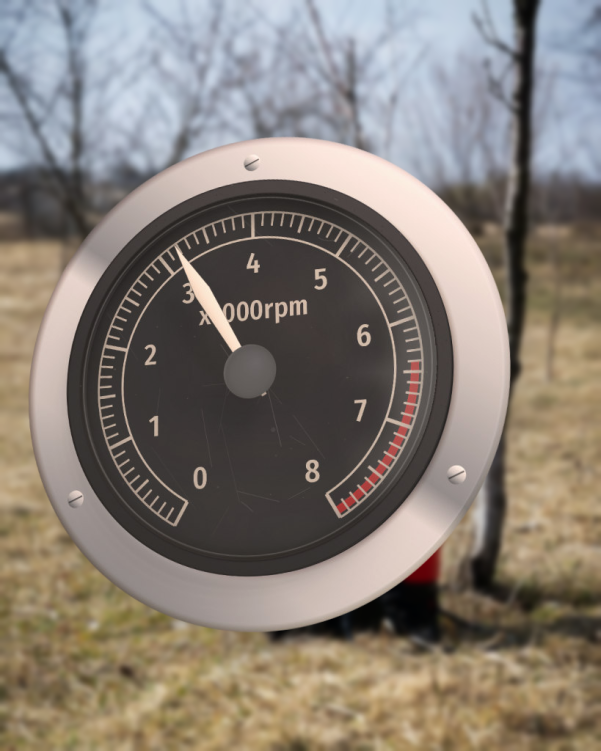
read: 3200 rpm
